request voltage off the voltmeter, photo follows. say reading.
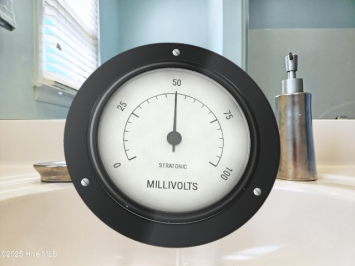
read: 50 mV
